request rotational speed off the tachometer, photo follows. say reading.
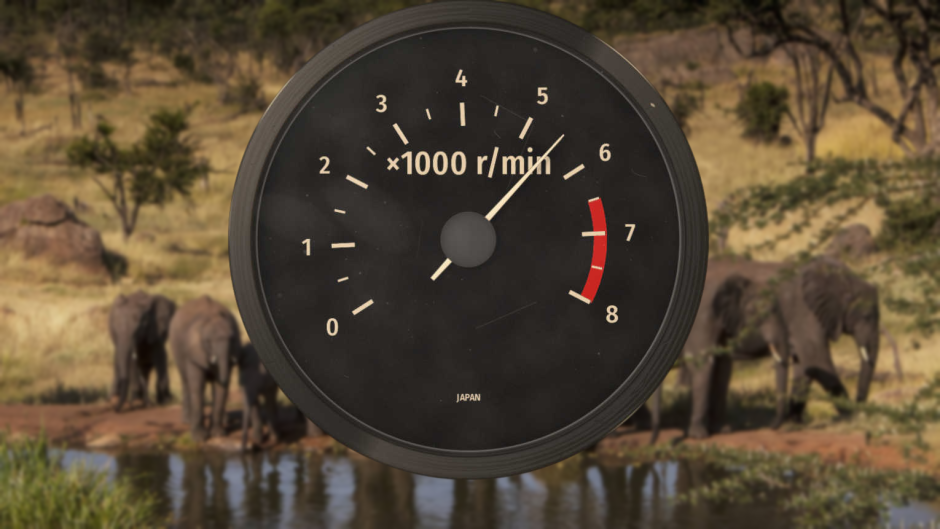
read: 5500 rpm
